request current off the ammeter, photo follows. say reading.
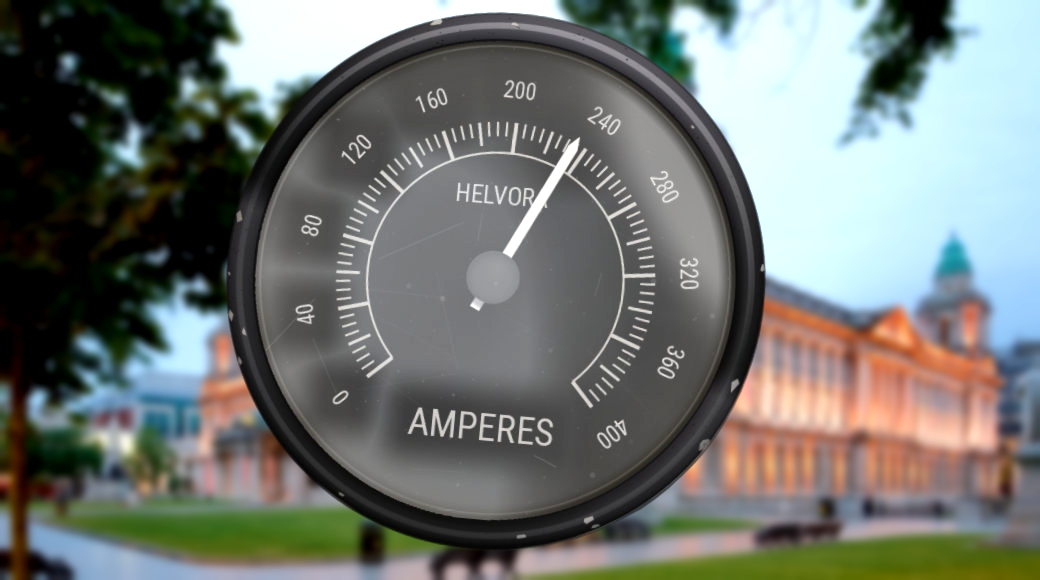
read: 235 A
